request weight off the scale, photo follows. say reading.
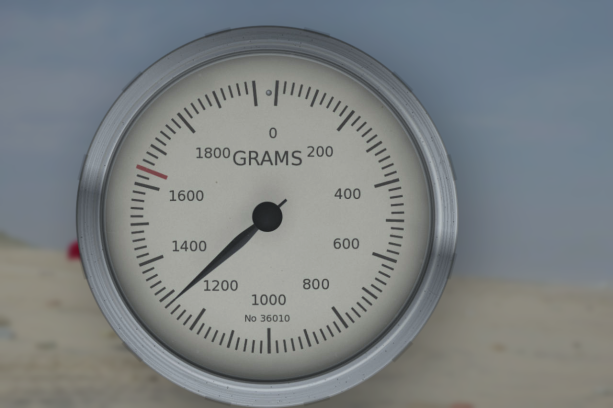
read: 1280 g
